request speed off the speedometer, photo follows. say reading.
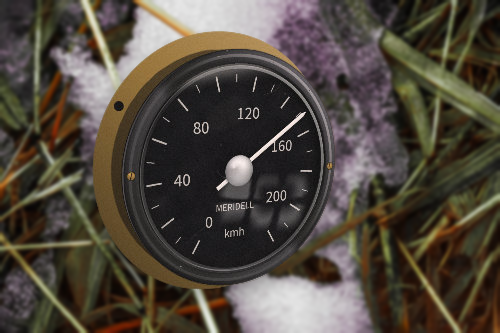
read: 150 km/h
